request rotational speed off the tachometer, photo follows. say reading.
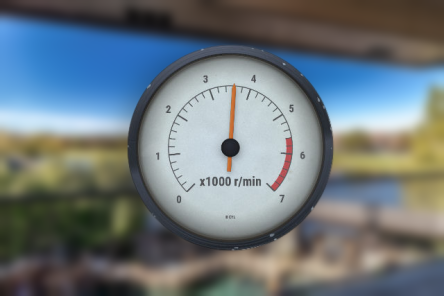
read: 3600 rpm
